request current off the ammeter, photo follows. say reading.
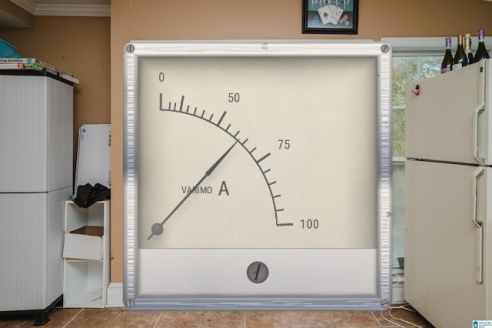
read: 62.5 A
